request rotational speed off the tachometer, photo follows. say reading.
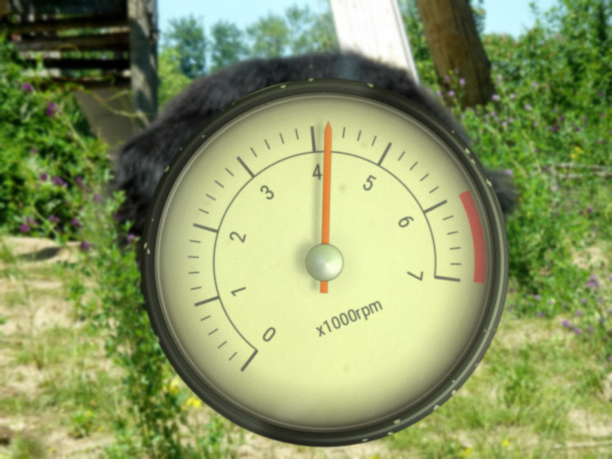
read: 4200 rpm
